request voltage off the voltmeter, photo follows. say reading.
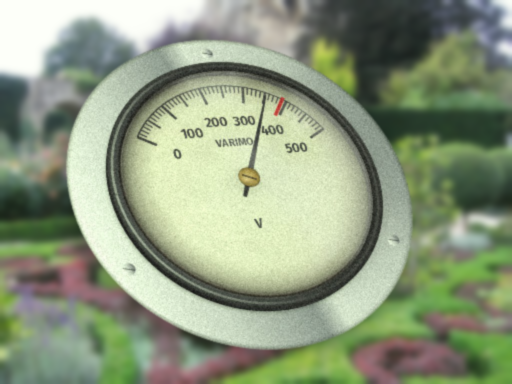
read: 350 V
